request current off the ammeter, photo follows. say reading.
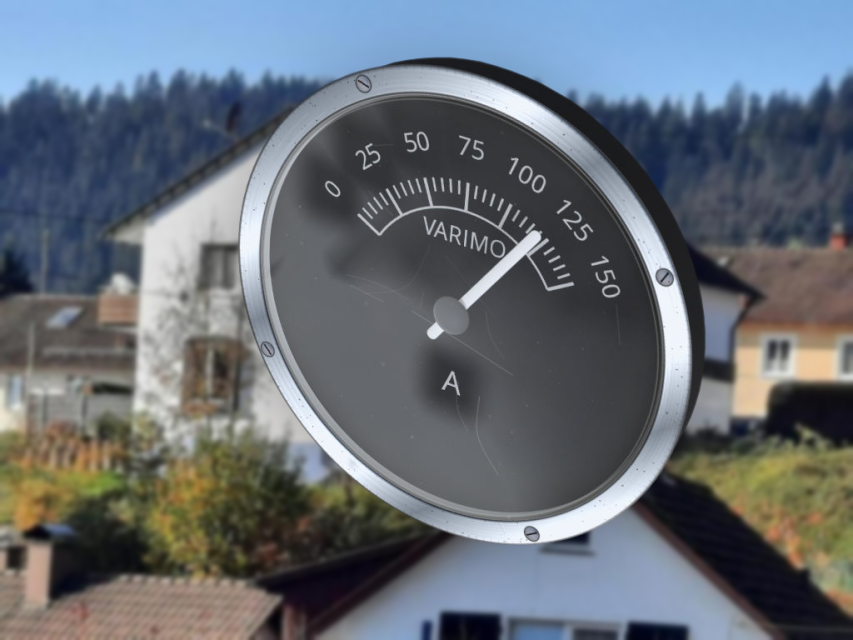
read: 120 A
